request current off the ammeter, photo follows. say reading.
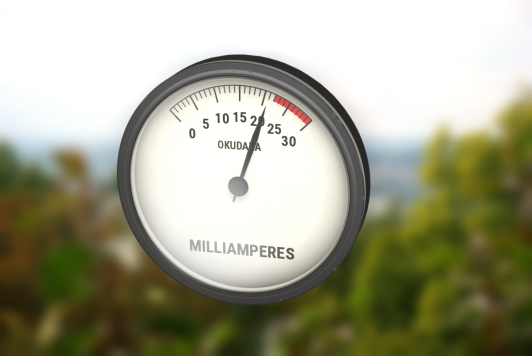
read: 21 mA
